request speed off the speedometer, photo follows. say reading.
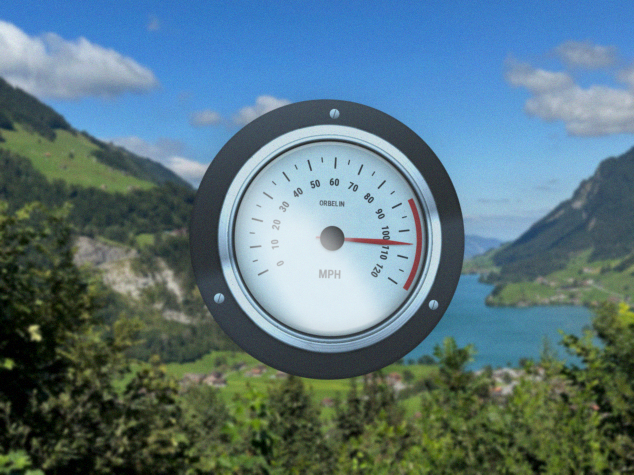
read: 105 mph
